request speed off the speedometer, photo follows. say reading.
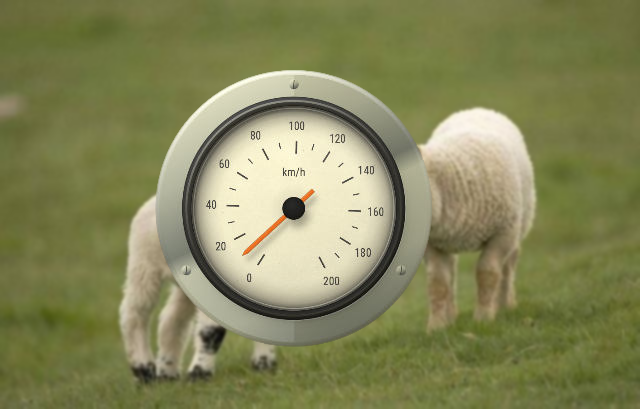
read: 10 km/h
